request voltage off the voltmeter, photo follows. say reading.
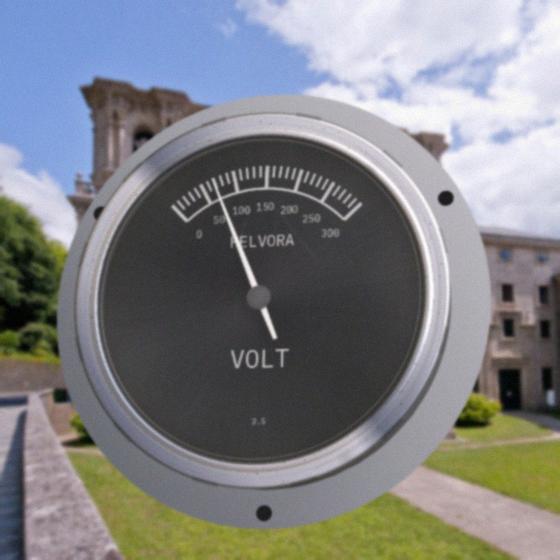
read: 70 V
